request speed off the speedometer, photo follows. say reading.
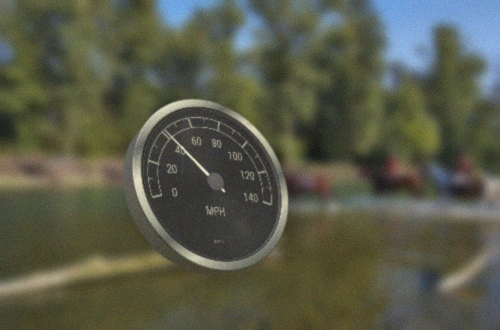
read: 40 mph
